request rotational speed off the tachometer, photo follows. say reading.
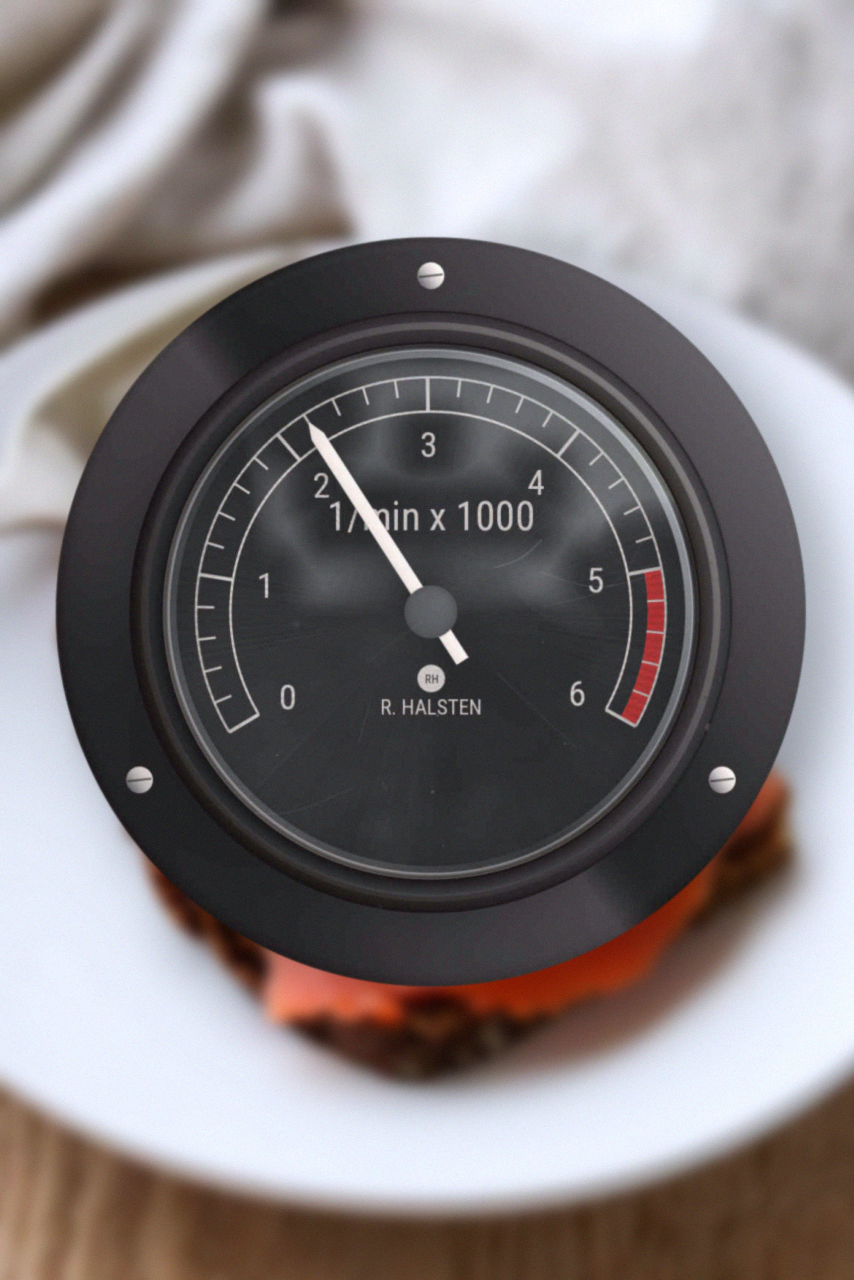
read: 2200 rpm
